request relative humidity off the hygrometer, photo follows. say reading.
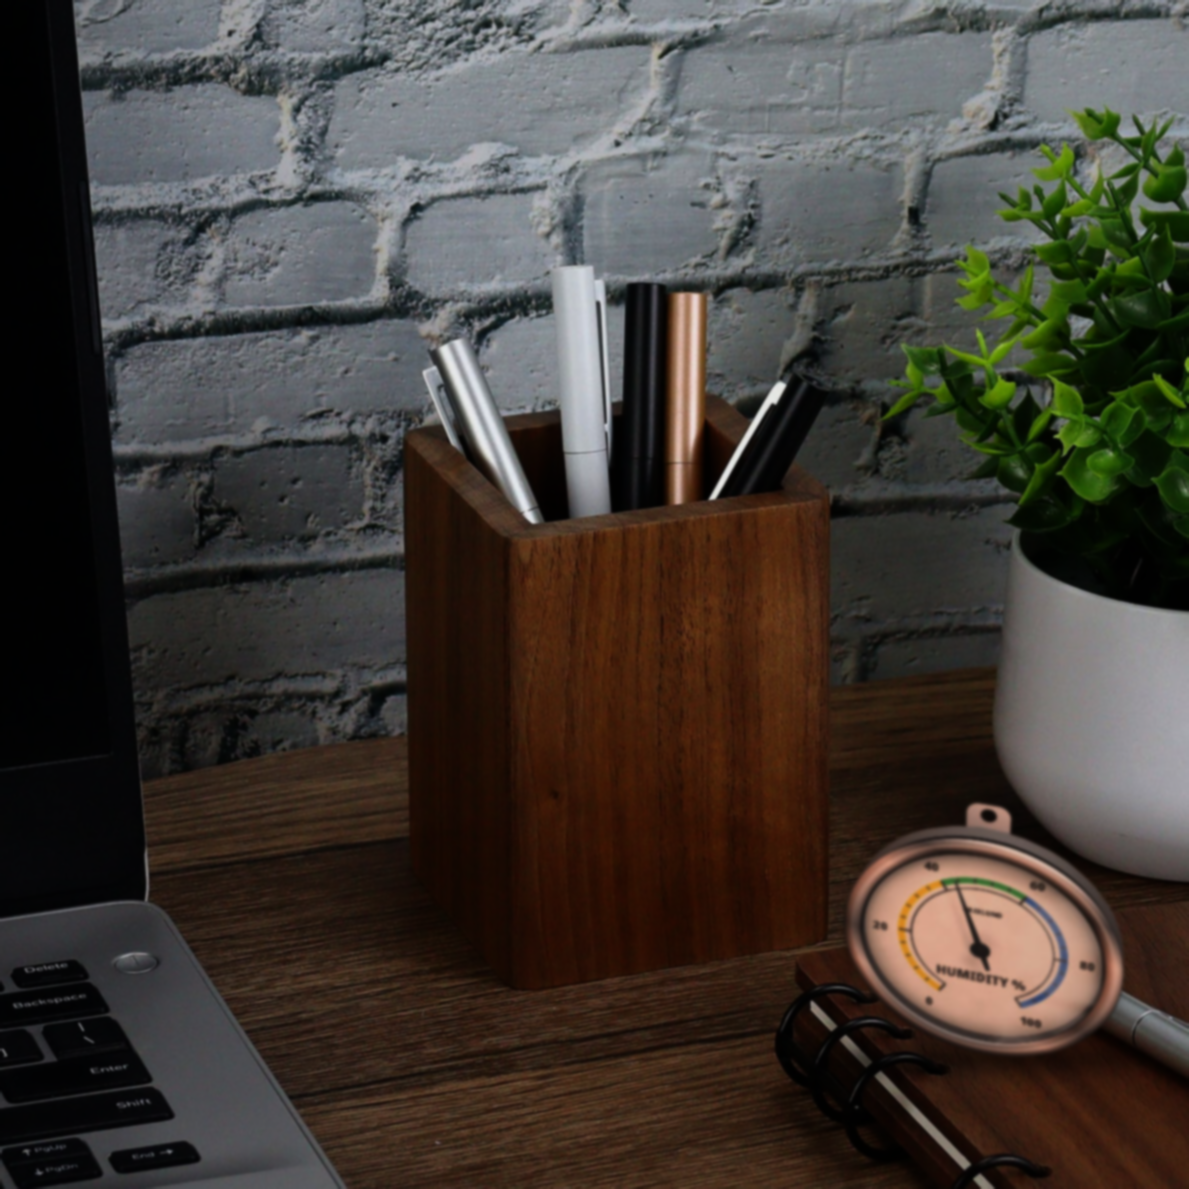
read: 44 %
